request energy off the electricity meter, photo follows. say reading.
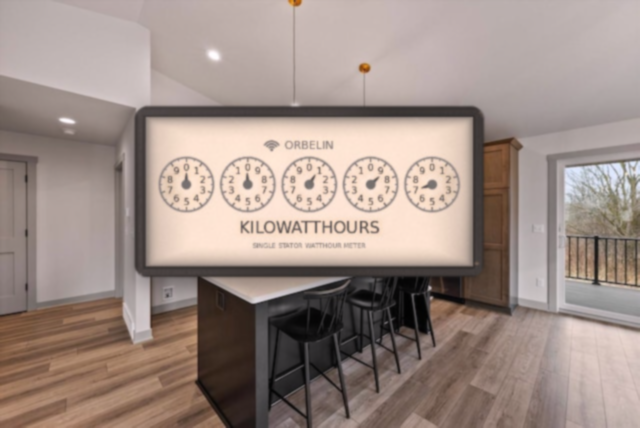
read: 87 kWh
